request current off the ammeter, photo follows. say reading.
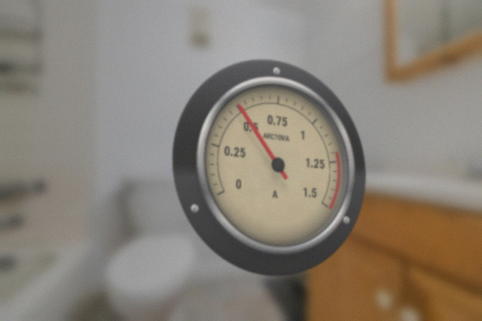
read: 0.5 A
